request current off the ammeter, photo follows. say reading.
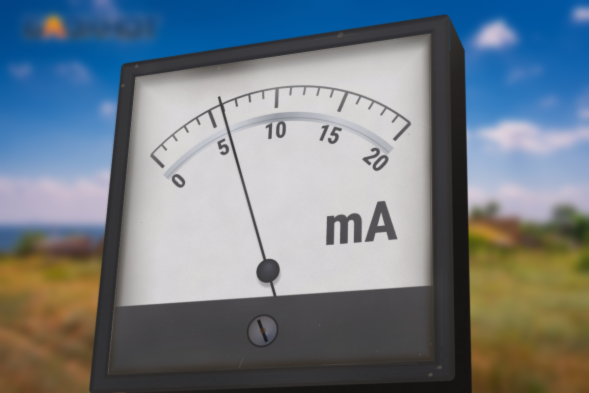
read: 6 mA
